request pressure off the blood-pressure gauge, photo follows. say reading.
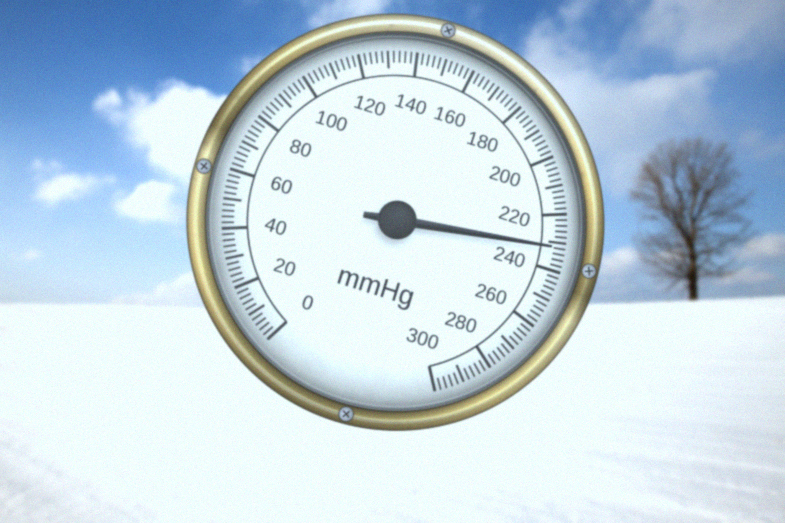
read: 232 mmHg
